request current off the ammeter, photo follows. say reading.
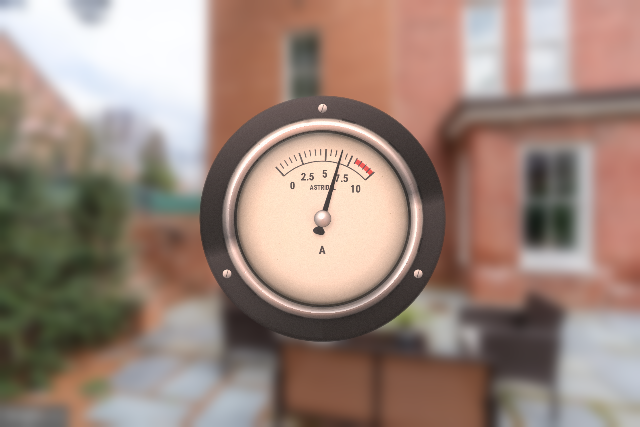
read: 6.5 A
